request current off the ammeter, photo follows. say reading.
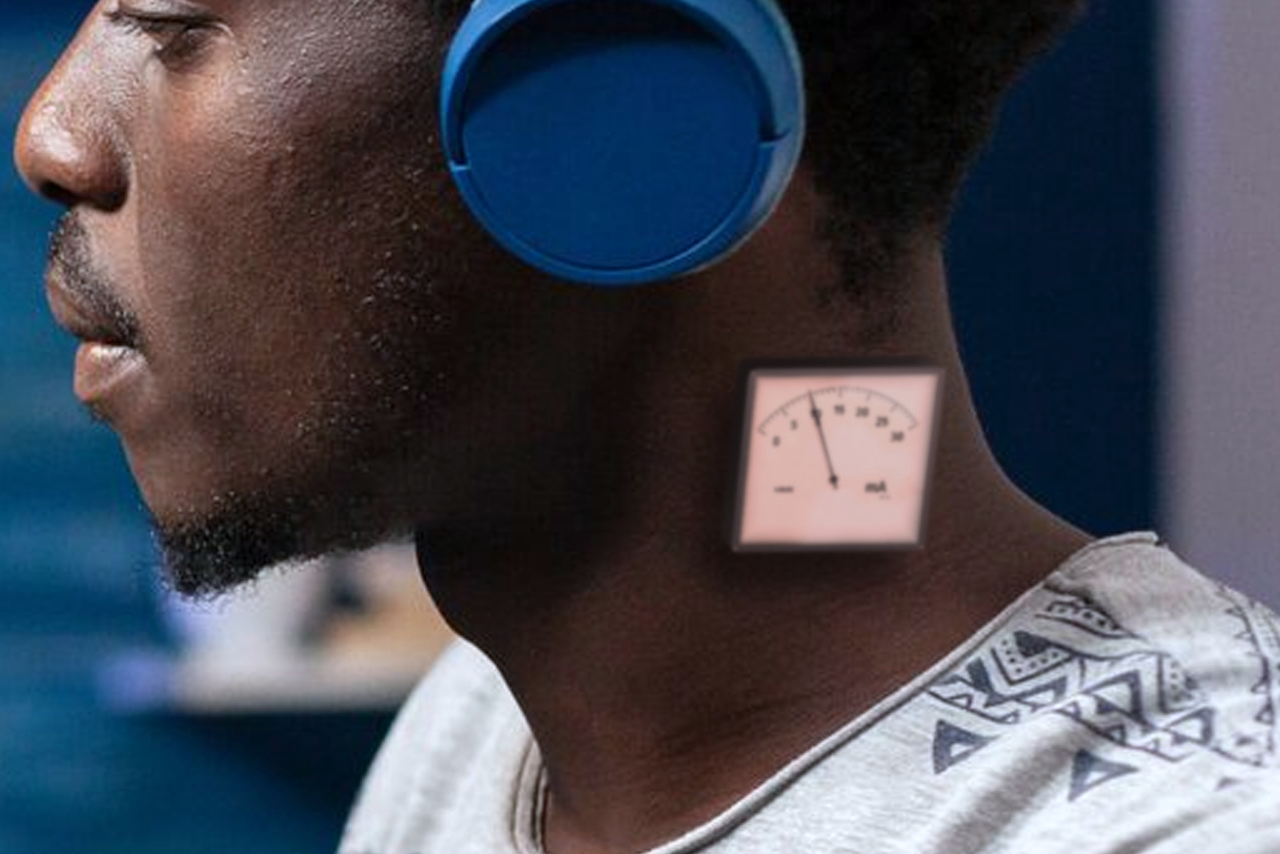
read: 10 mA
